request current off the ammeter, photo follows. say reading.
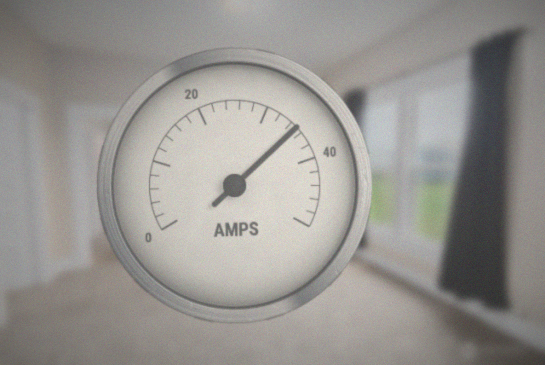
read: 35 A
